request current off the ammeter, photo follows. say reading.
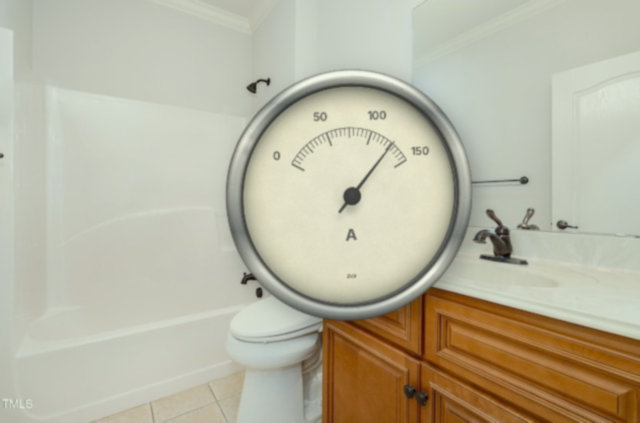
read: 125 A
